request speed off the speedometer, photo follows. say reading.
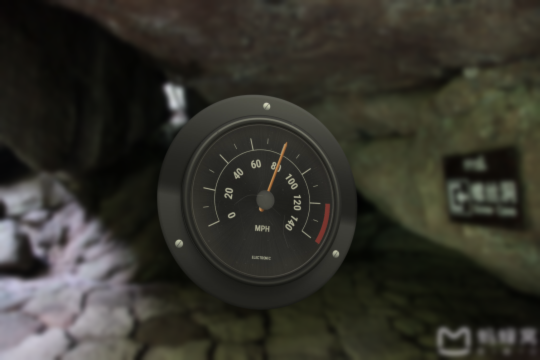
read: 80 mph
